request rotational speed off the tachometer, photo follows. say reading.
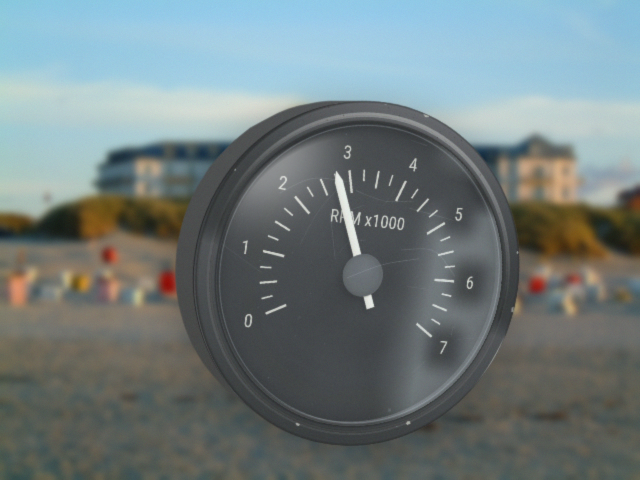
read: 2750 rpm
